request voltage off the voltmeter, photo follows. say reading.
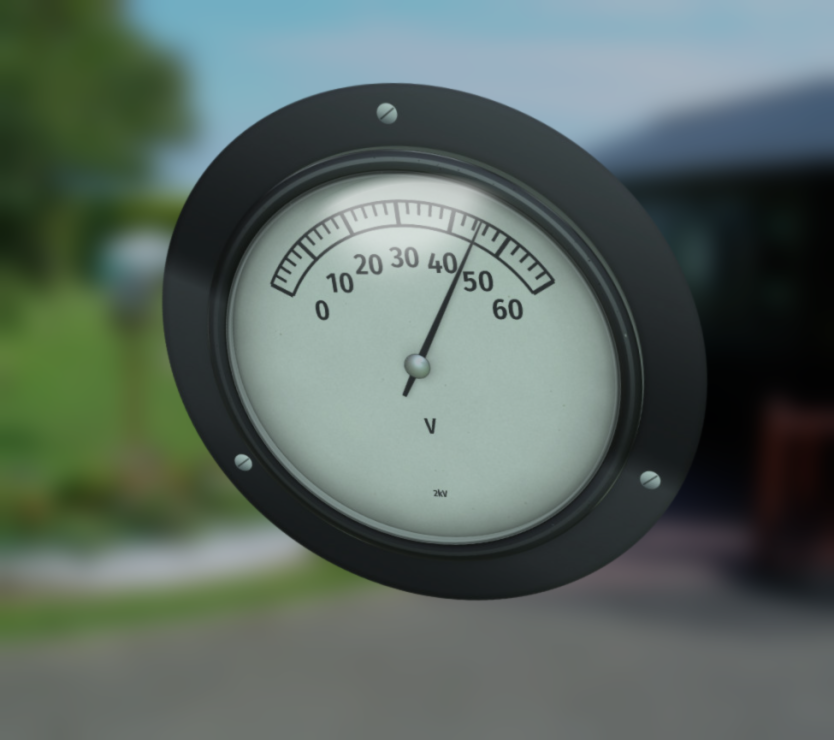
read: 45 V
